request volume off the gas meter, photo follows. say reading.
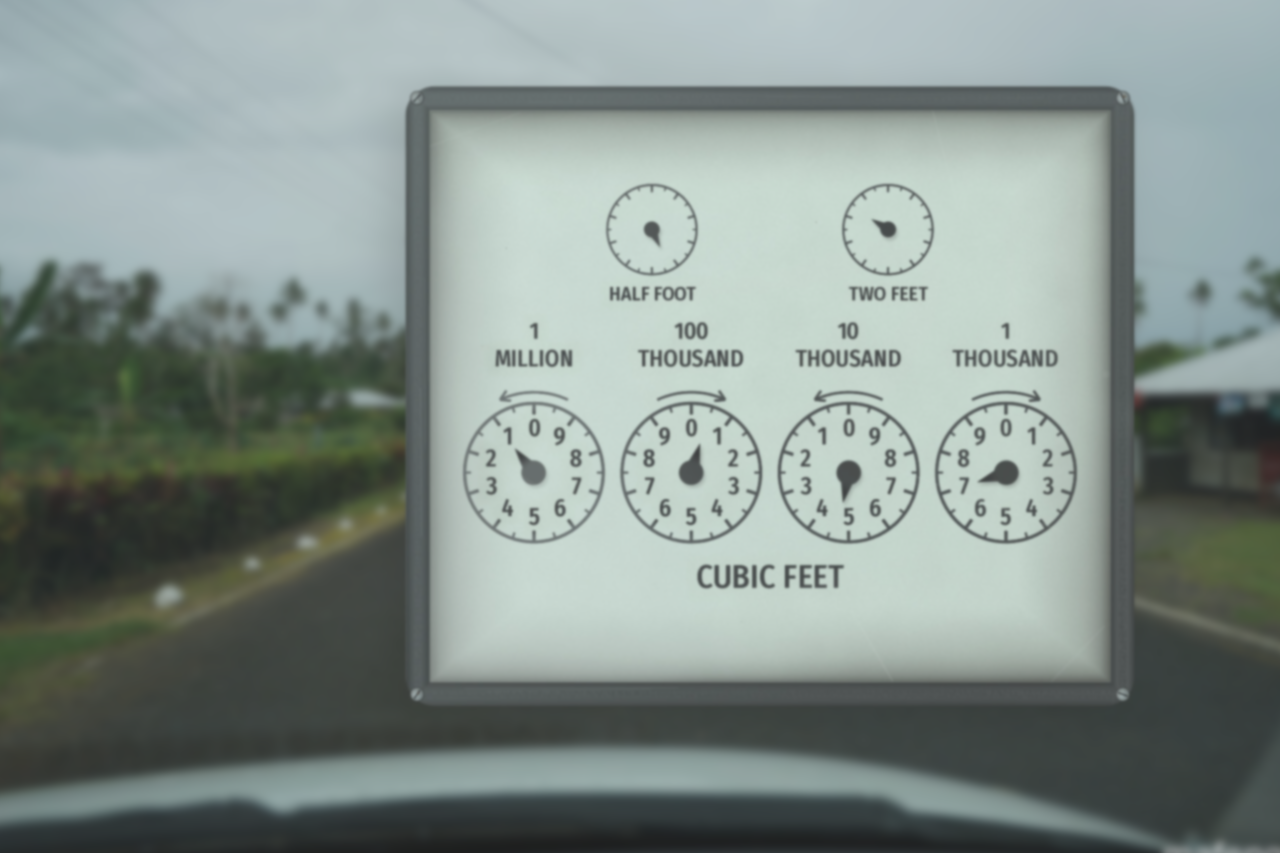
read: 104700 ft³
